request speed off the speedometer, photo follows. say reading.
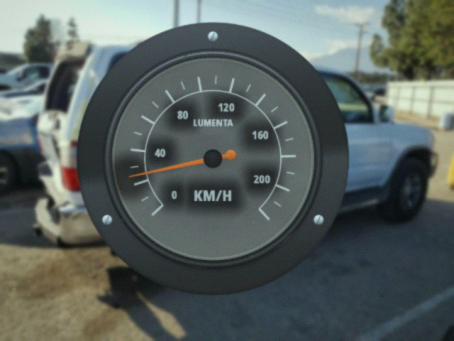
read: 25 km/h
